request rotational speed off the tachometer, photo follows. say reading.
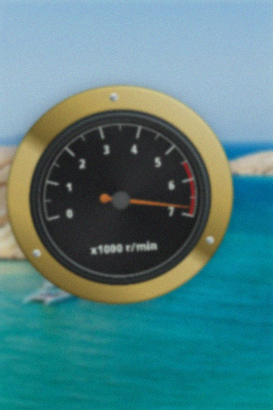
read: 6750 rpm
